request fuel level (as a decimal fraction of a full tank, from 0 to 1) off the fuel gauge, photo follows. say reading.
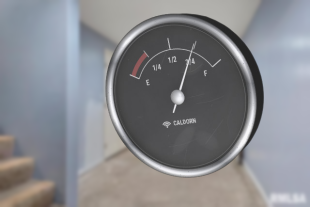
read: 0.75
